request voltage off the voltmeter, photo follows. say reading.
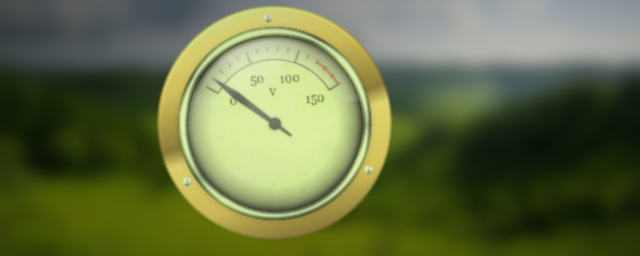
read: 10 V
